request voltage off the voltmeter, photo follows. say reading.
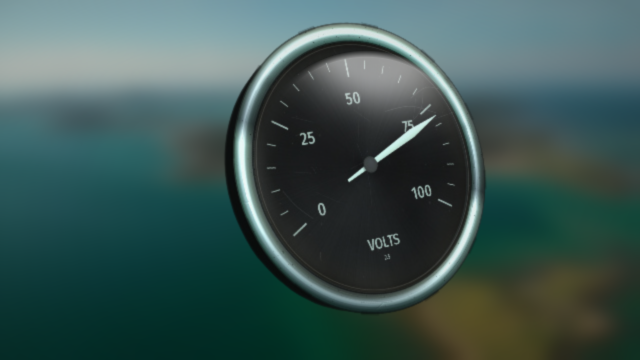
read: 77.5 V
